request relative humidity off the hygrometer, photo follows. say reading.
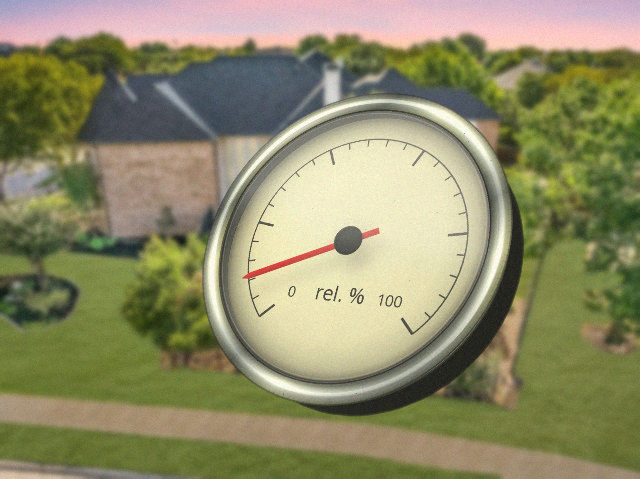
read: 8 %
